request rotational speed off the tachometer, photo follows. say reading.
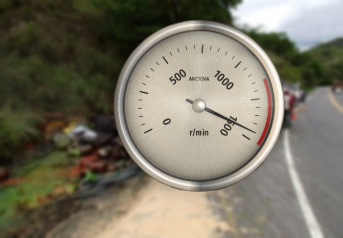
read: 1450 rpm
